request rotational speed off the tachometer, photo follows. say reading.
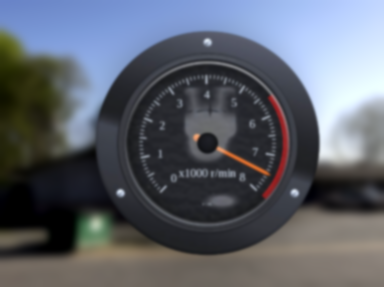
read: 7500 rpm
